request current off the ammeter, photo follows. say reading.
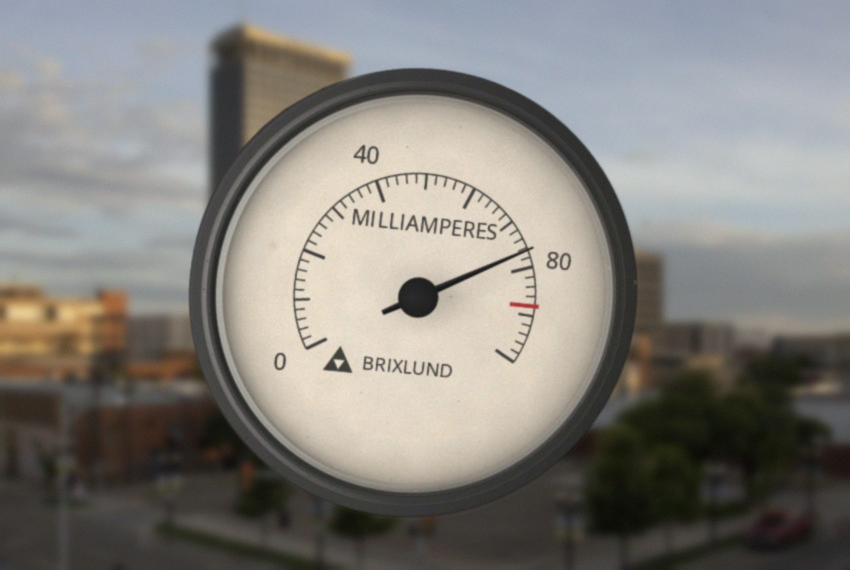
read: 76 mA
